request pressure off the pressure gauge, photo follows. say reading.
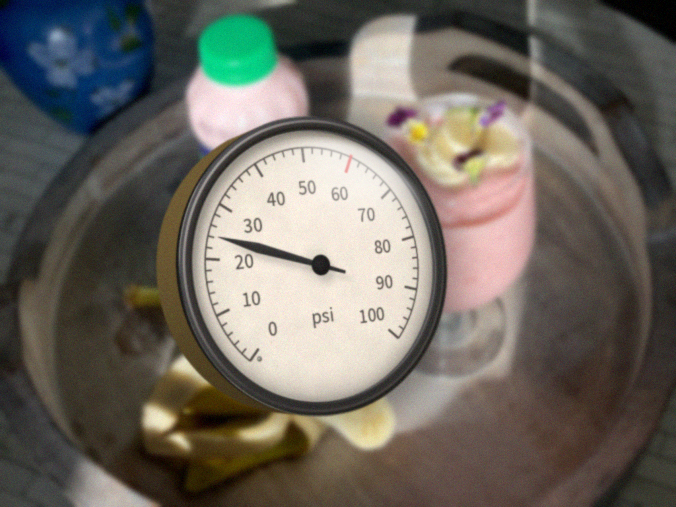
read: 24 psi
